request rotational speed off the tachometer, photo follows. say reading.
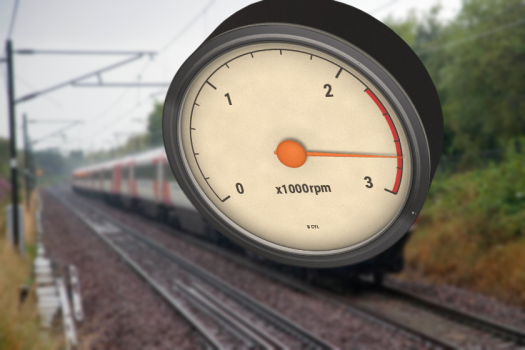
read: 2700 rpm
